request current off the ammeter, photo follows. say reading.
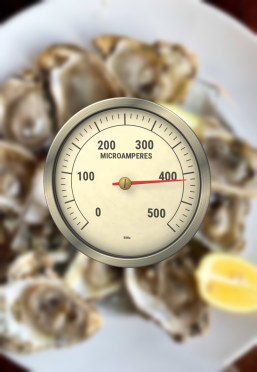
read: 410 µA
